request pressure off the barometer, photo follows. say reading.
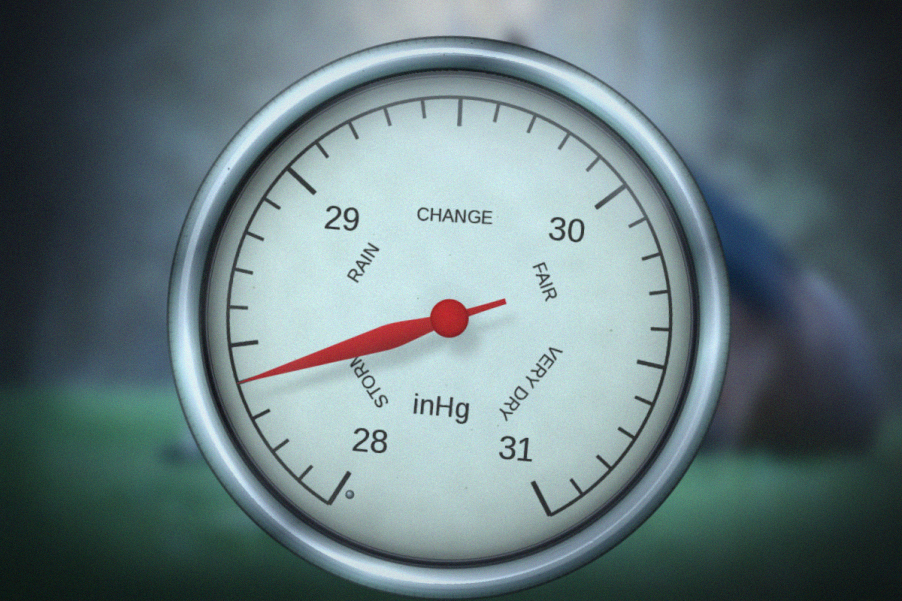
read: 28.4 inHg
